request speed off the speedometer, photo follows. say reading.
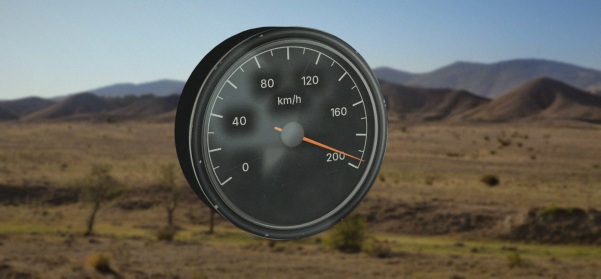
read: 195 km/h
